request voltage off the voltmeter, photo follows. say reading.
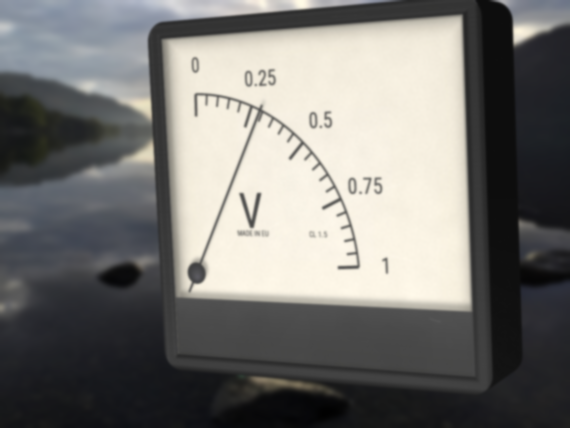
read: 0.3 V
